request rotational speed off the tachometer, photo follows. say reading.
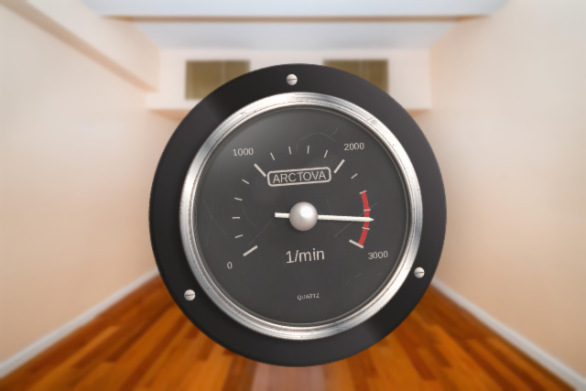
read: 2700 rpm
